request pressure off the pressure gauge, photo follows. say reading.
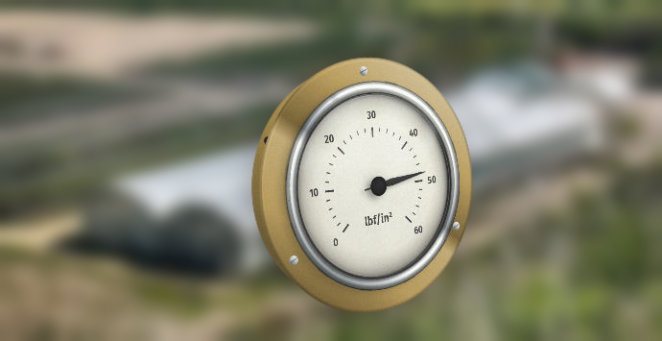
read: 48 psi
